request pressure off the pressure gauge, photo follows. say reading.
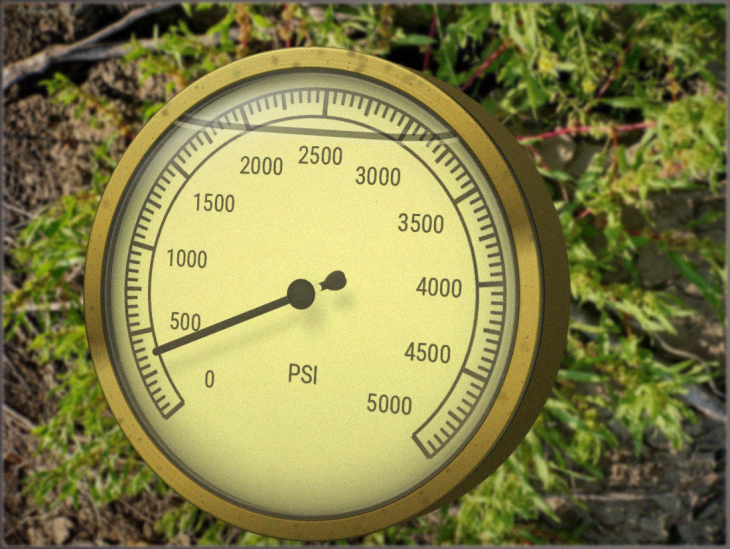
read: 350 psi
